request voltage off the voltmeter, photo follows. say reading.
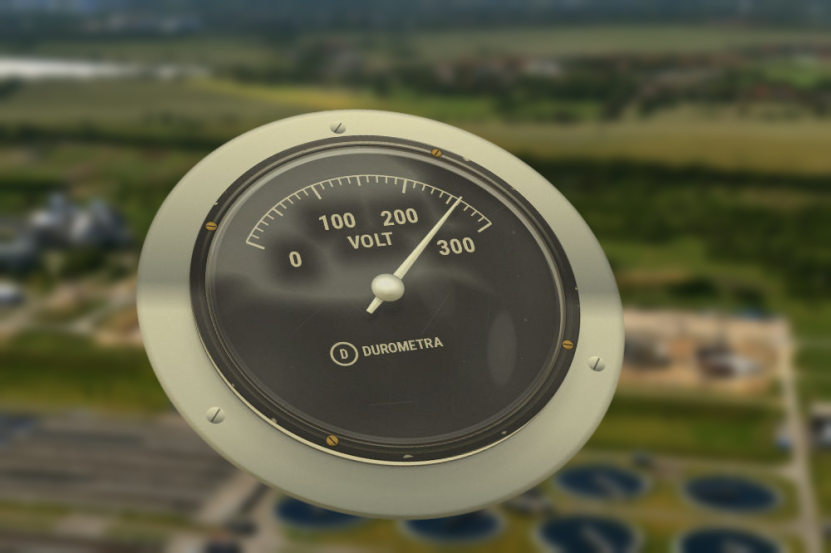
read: 260 V
